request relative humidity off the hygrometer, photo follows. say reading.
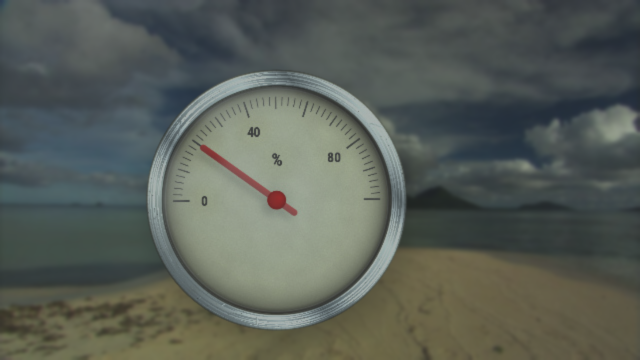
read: 20 %
